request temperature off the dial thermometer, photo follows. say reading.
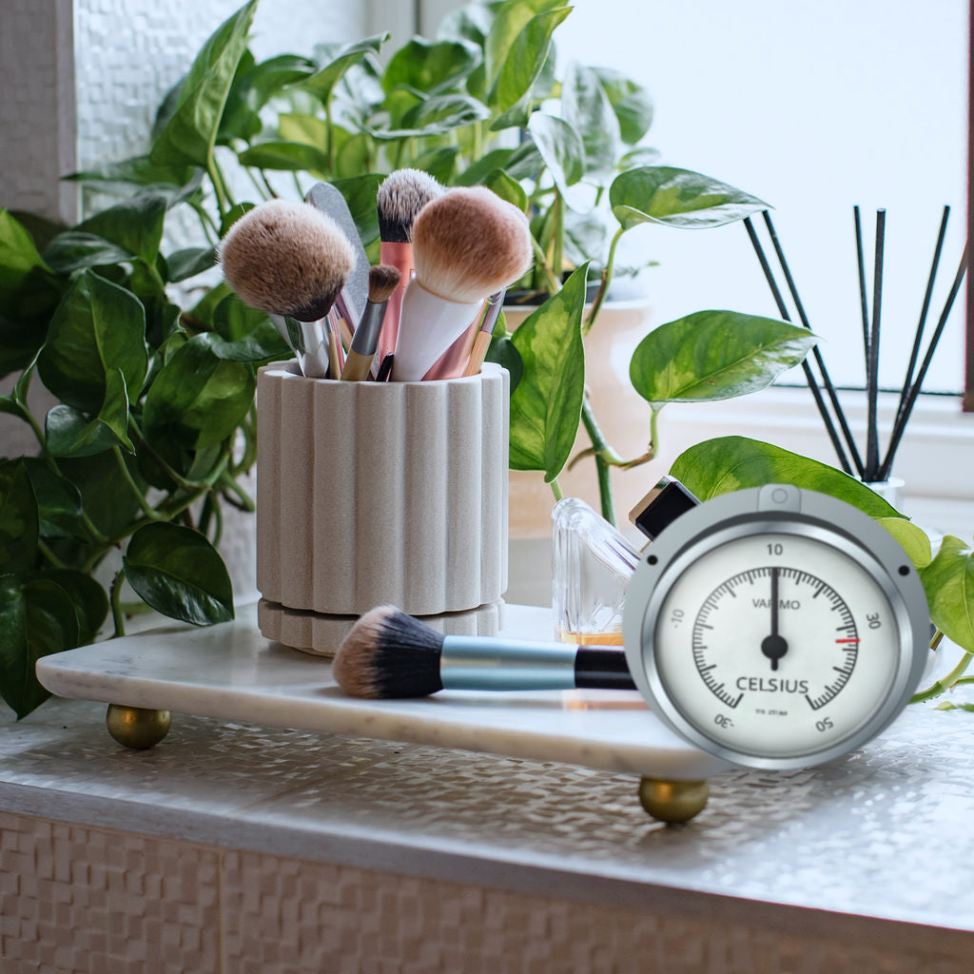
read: 10 °C
